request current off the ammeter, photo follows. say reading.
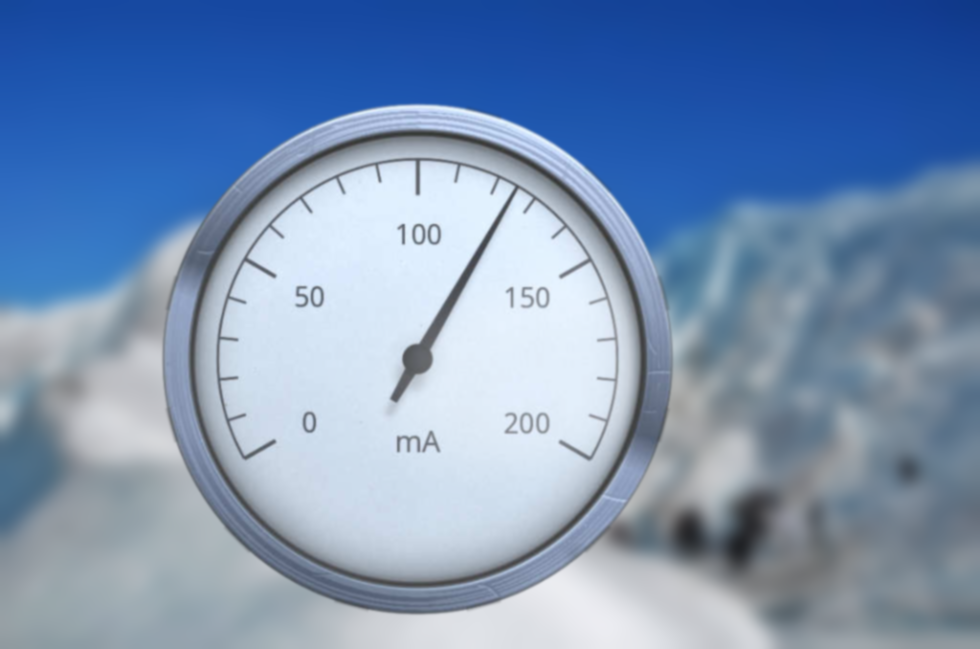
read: 125 mA
